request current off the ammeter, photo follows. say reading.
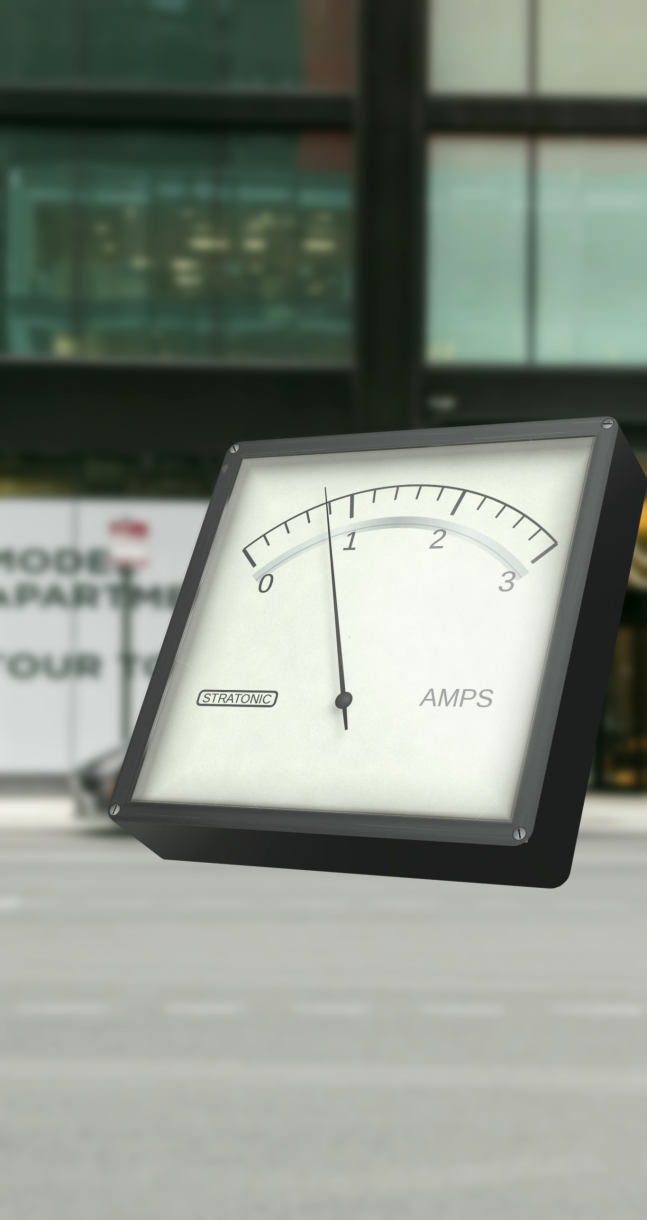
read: 0.8 A
